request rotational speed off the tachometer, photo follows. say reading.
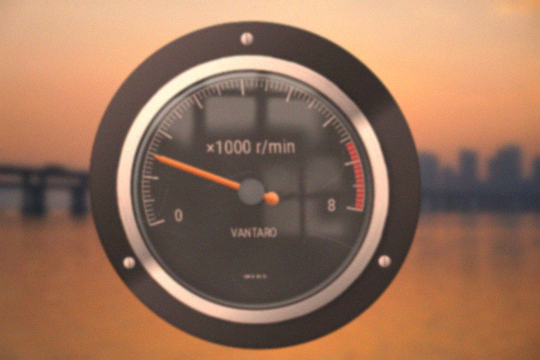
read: 1500 rpm
